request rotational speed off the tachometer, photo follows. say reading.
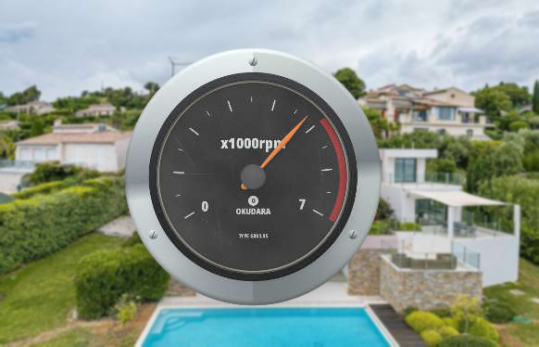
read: 4750 rpm
